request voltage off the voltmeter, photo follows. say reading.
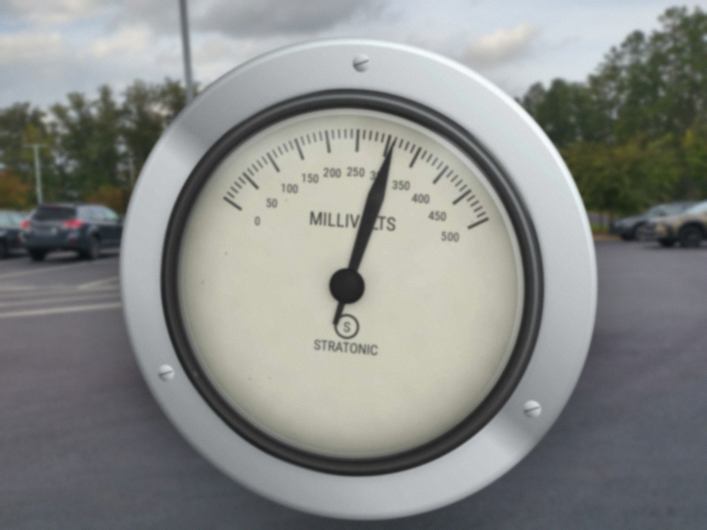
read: 310 mV
